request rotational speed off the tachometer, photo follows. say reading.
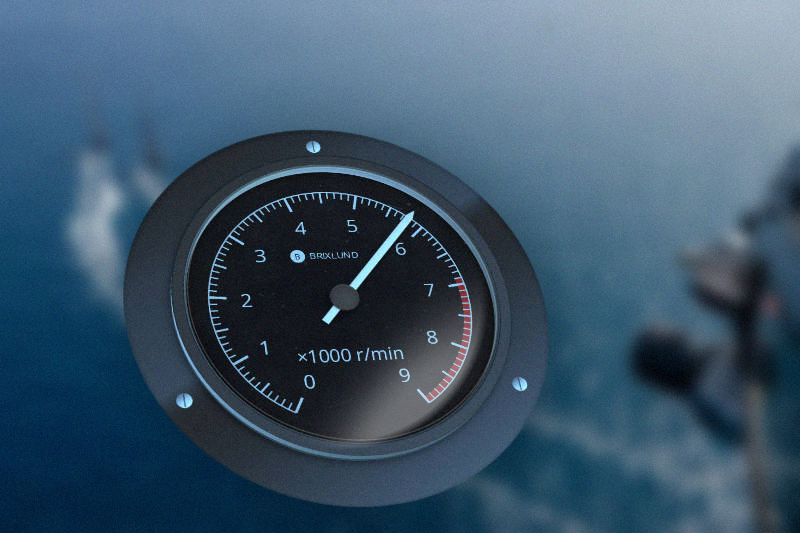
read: 5800 rpm
